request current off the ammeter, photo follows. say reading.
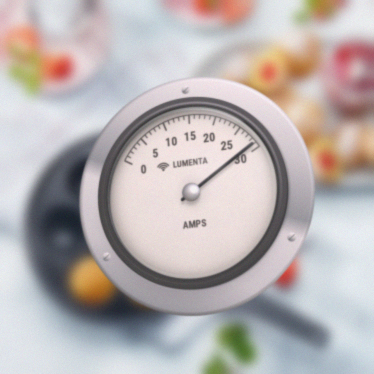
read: 29 A
